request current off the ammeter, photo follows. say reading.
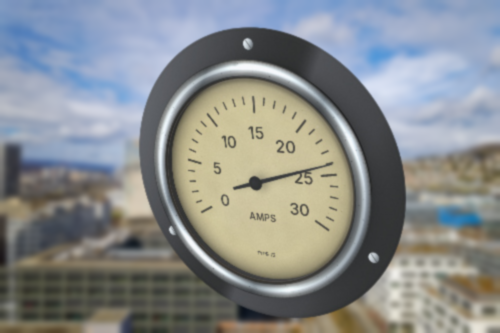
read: 24 A
